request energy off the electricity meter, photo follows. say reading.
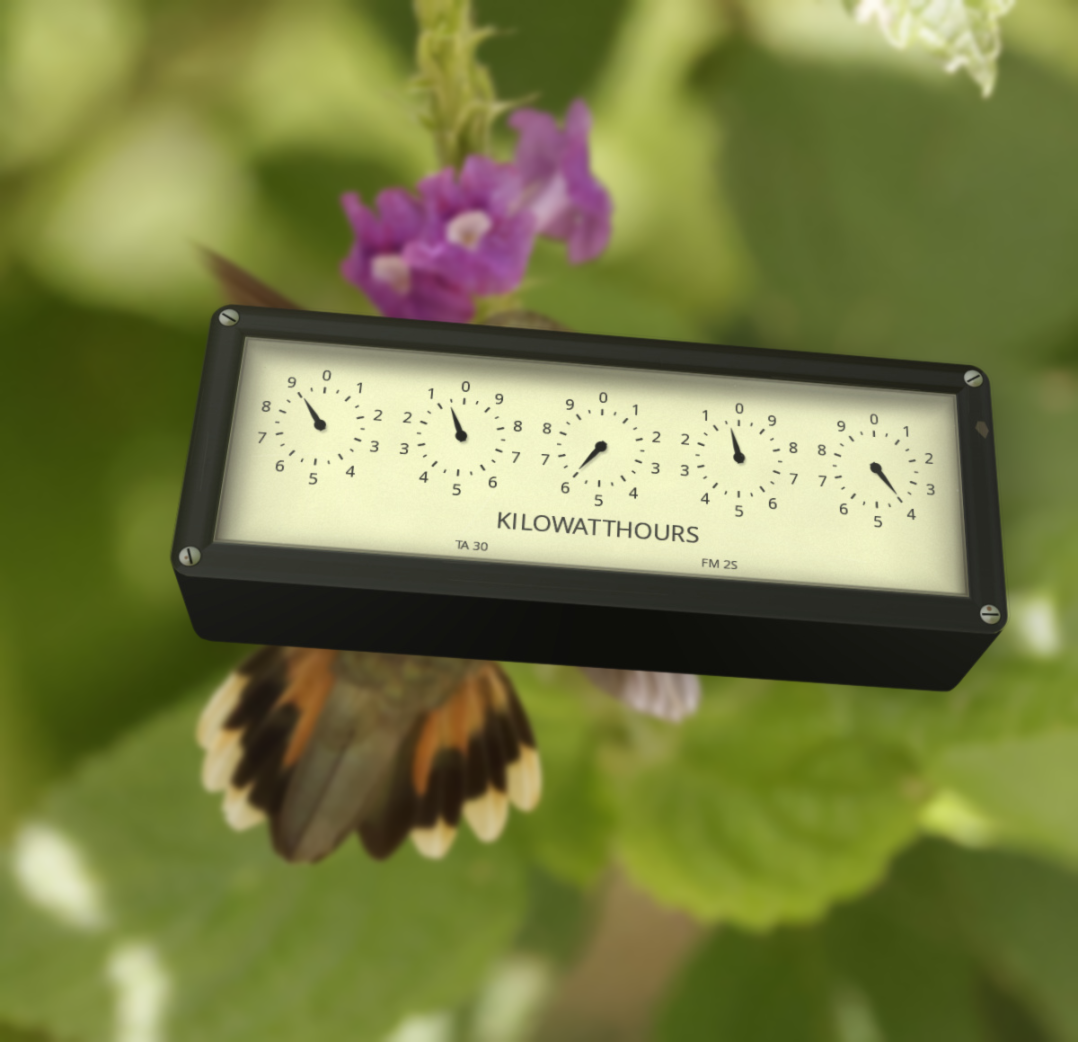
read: 90604 kWh
